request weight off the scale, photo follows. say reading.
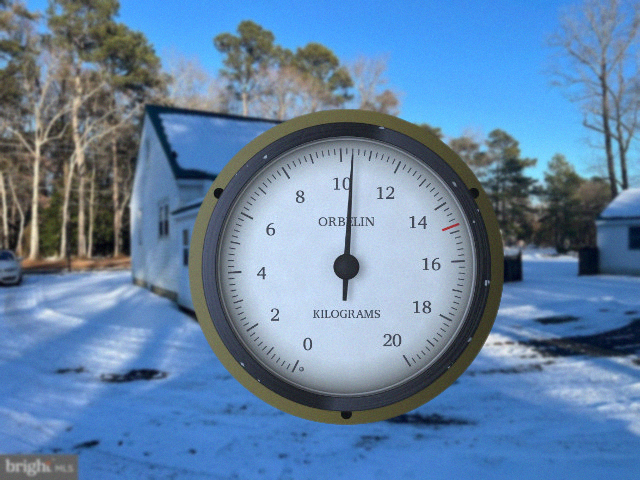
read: 10.4 kg
